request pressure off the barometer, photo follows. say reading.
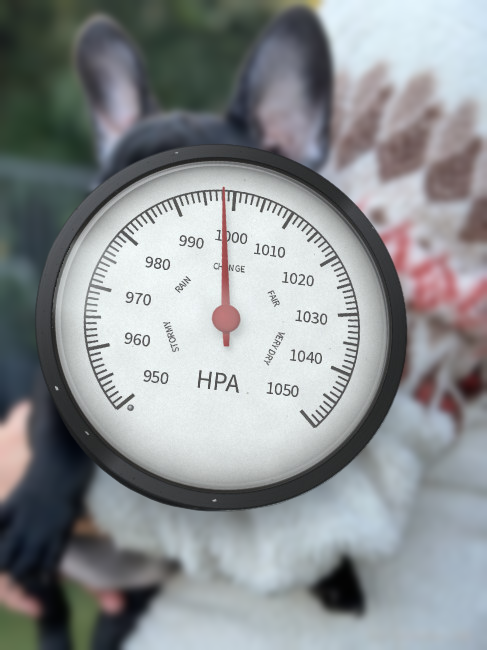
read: 998 hPa
